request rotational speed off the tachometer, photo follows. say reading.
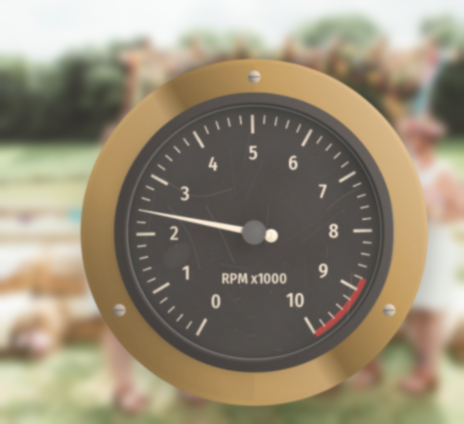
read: 2400 rpm
